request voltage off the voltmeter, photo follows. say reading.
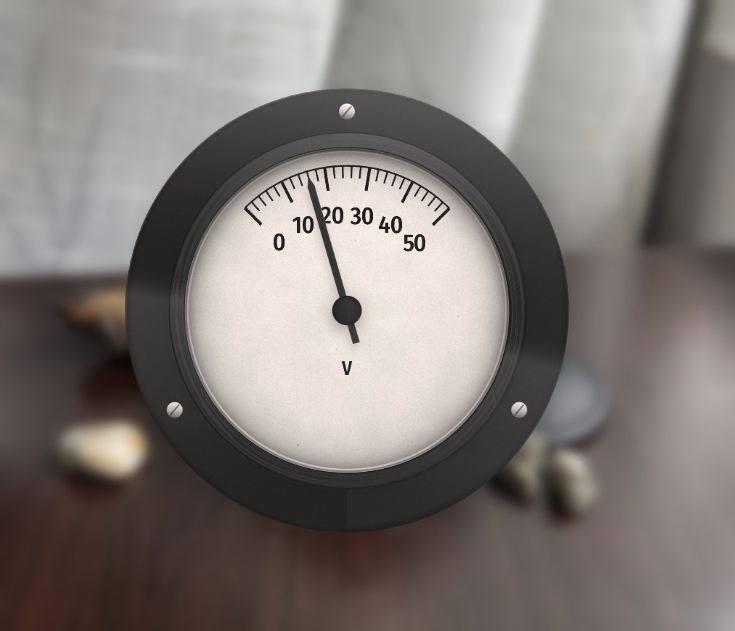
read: 16 V
